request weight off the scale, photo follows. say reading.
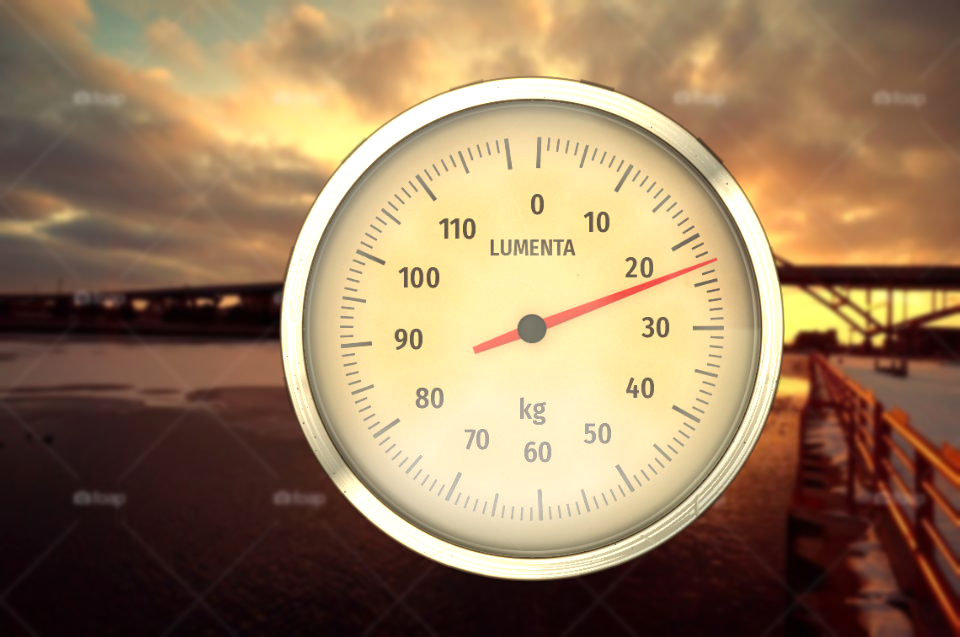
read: 23 kg
